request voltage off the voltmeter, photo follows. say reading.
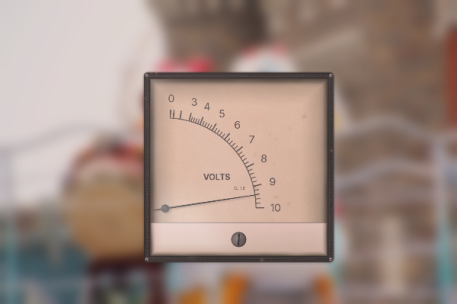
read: 9.4 V
